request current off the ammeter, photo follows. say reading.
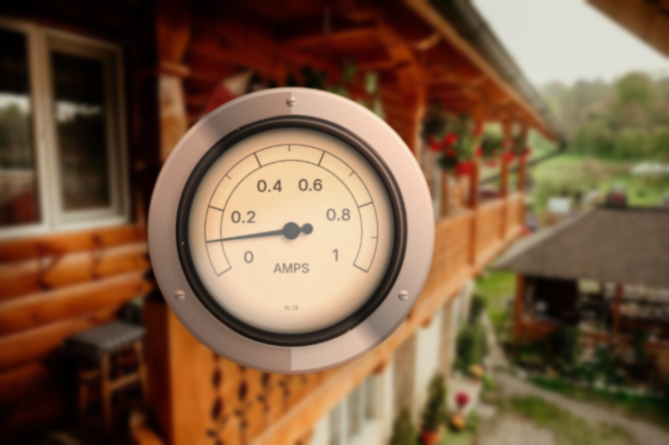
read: 0.1 A
